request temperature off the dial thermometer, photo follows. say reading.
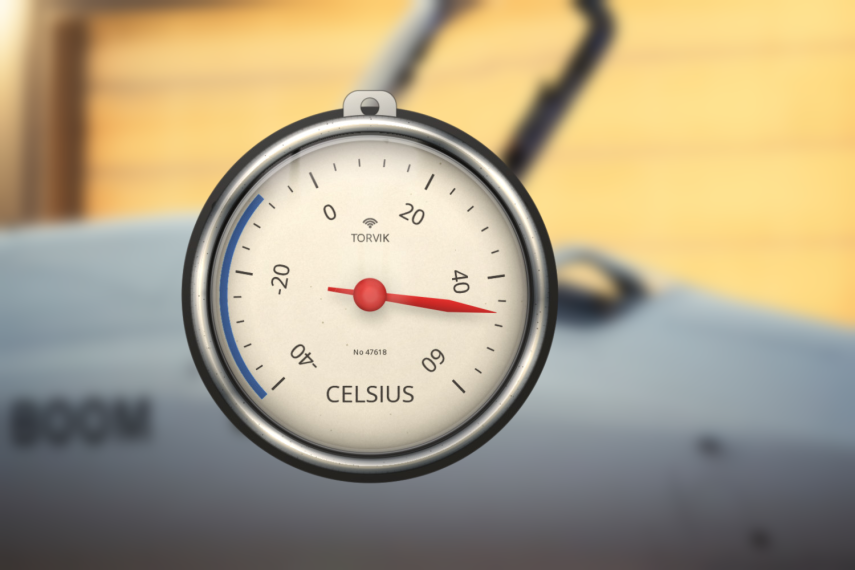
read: 46 °C
